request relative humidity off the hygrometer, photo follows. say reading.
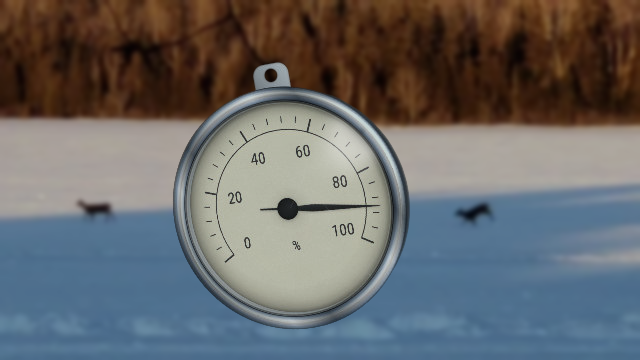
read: 90 %
